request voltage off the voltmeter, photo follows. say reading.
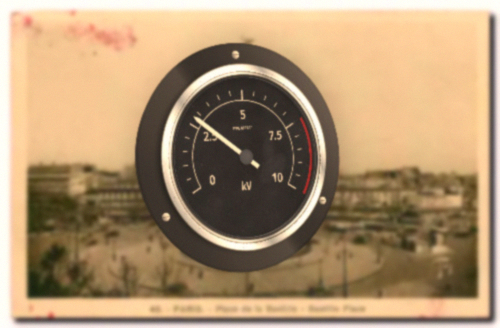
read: 2.75 kV
